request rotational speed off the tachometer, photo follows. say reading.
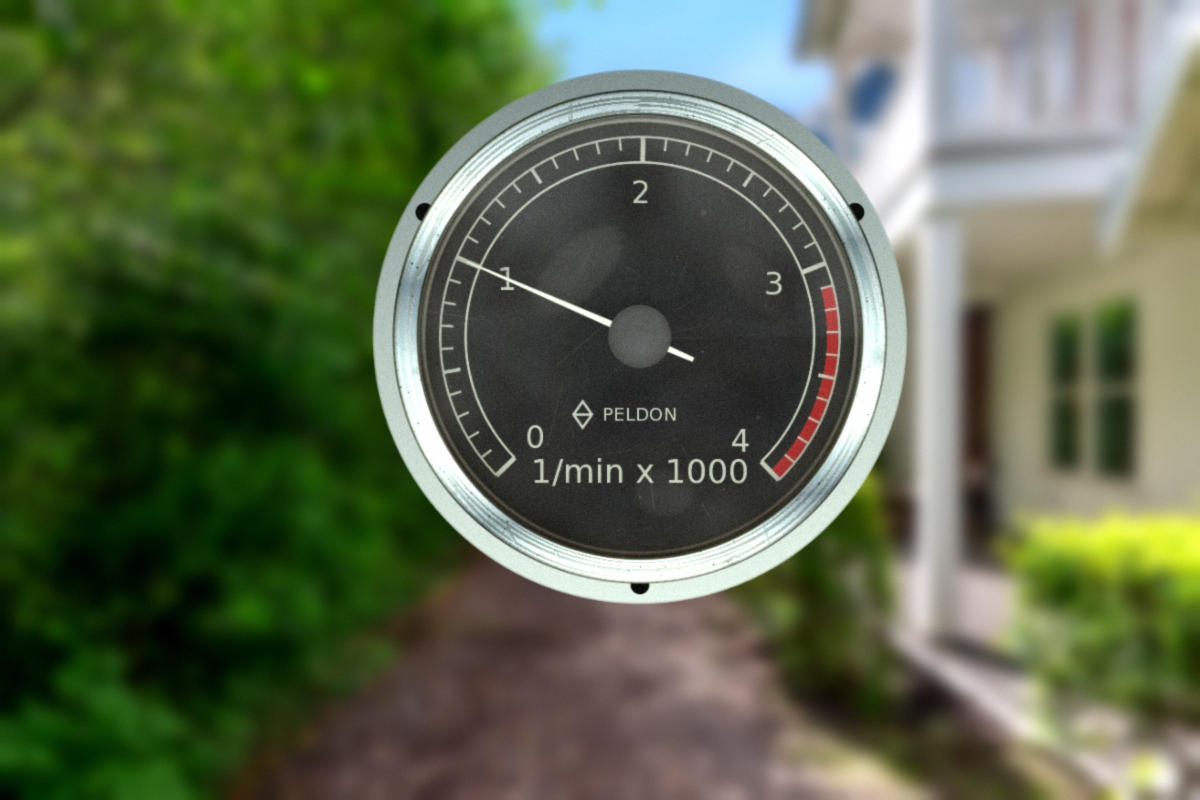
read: 1000 rpm
